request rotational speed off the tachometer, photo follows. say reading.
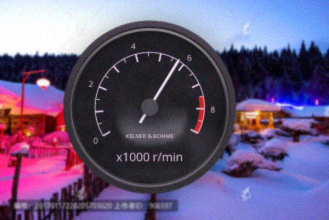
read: 5750 rpm
